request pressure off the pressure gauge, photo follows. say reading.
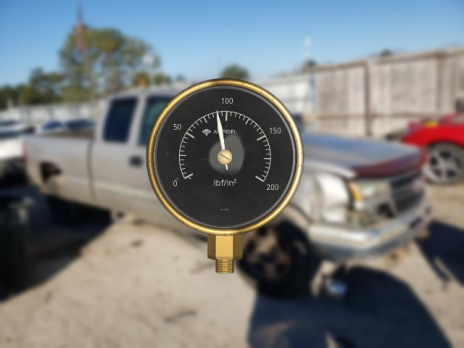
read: 90 psi
